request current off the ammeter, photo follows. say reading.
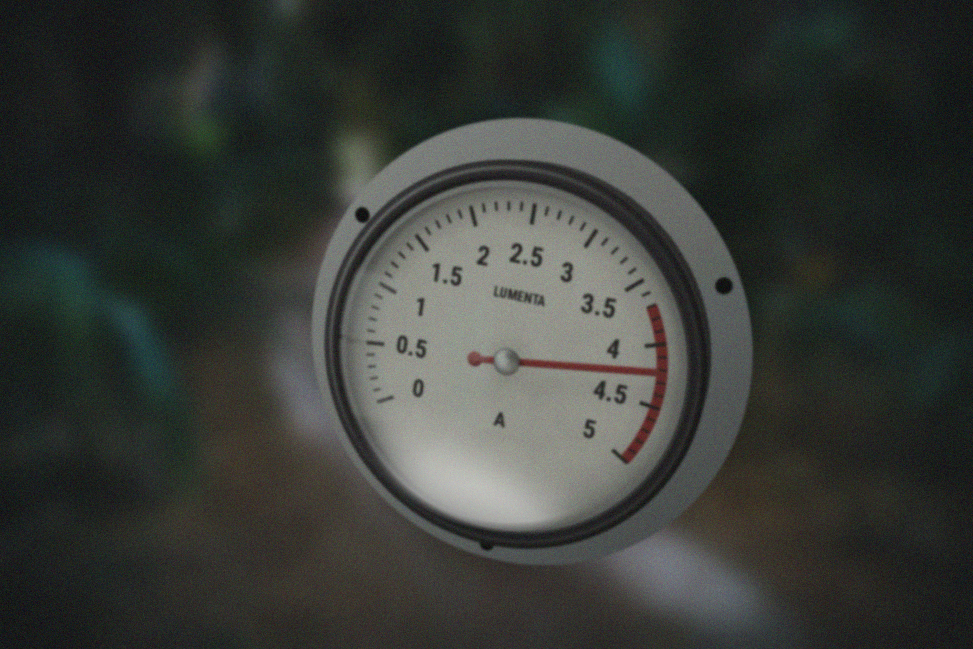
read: 4.2 A
